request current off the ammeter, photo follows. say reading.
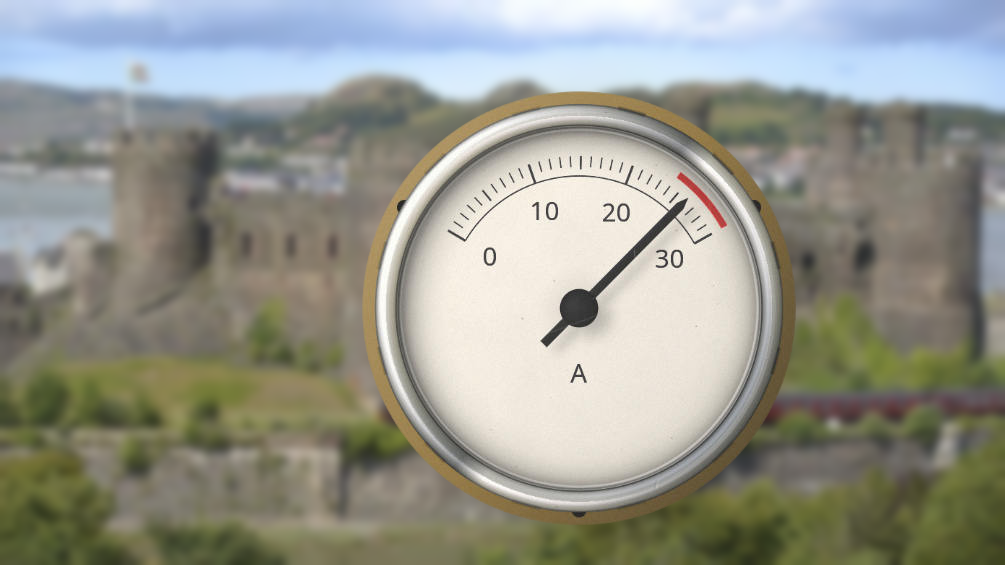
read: 26 A
